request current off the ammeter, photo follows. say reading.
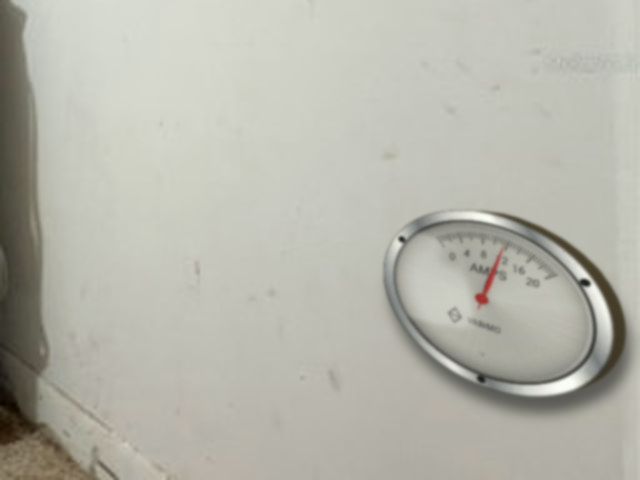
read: 12 A
